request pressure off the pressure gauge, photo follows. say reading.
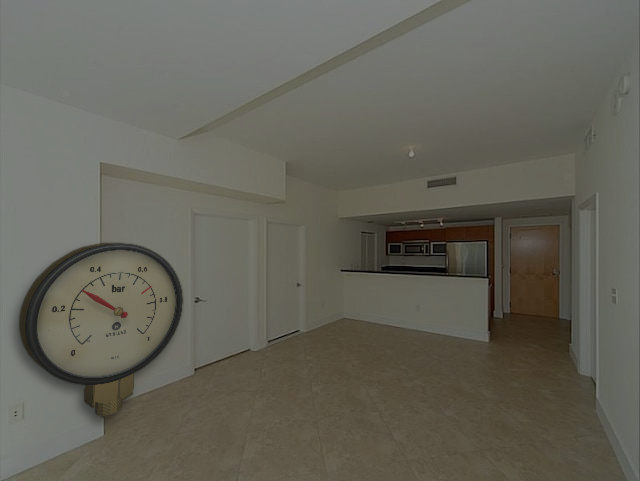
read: 0.3 bar
